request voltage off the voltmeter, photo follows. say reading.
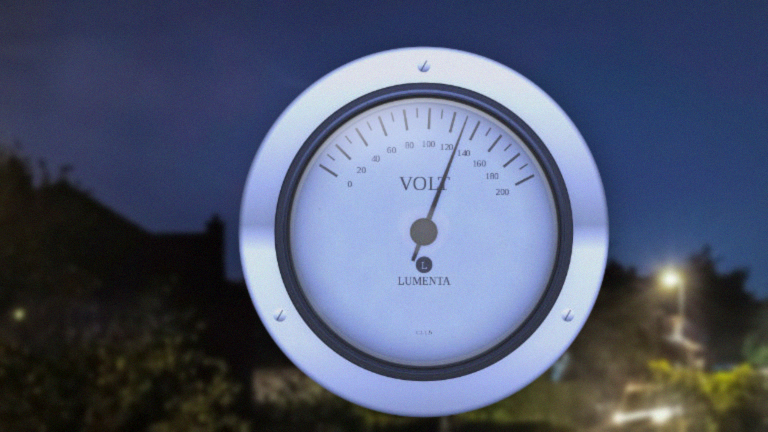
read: 130 V
